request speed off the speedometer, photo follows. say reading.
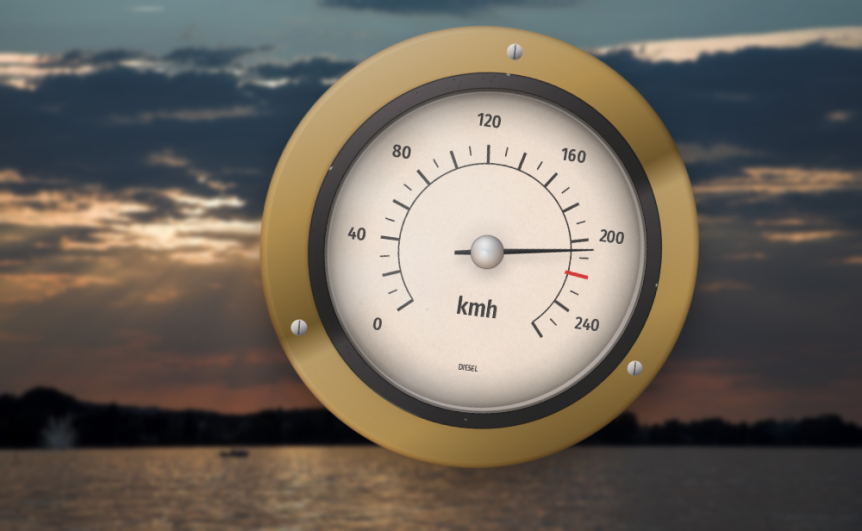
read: 205 km/h
